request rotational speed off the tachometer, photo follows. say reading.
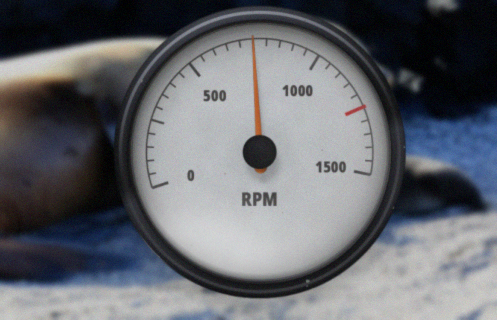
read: 750 rpm
